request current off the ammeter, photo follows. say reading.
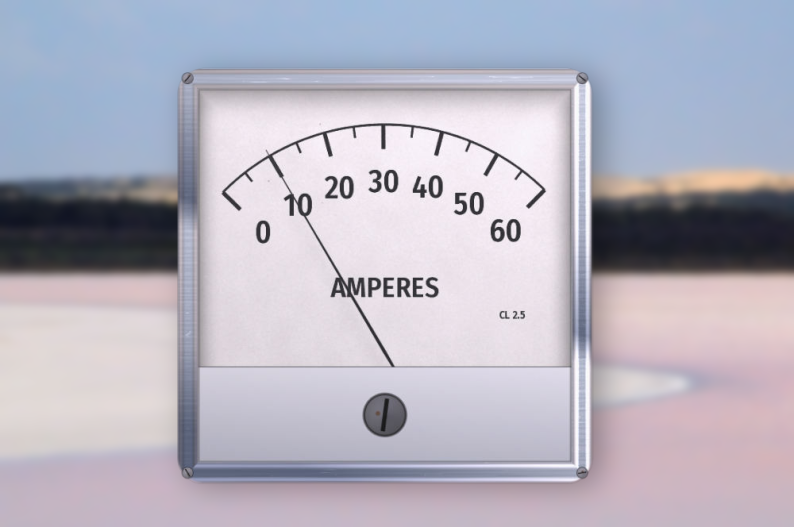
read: 10 A
